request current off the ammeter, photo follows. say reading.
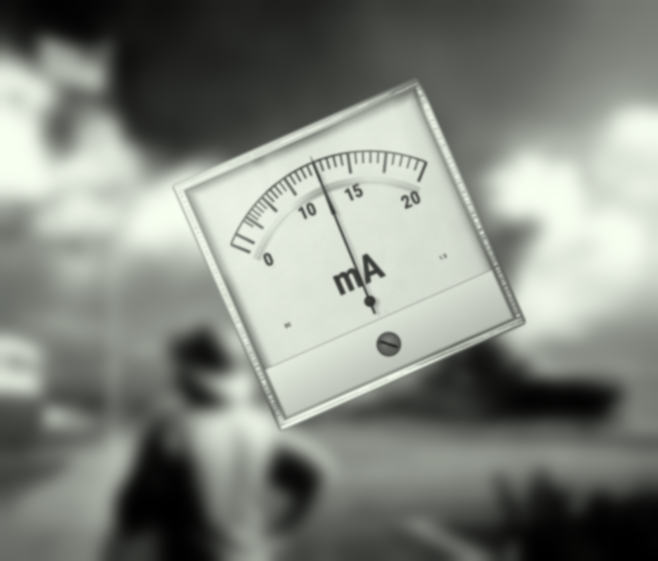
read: 12.5 mA
